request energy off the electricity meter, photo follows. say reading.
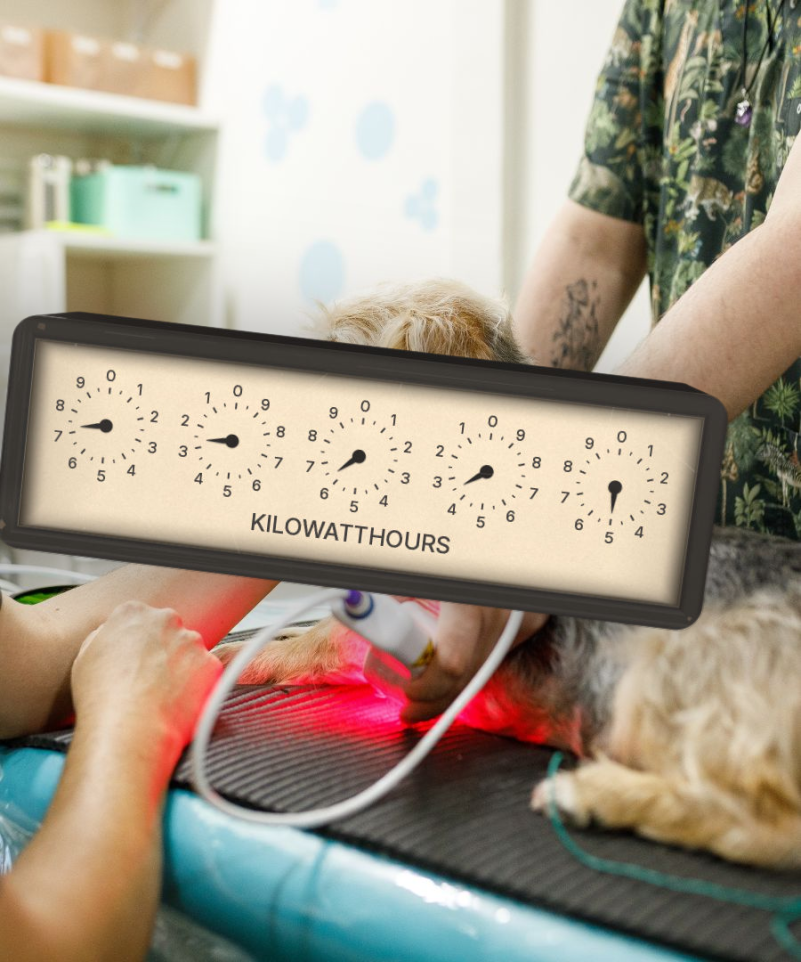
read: 72635 kWh
